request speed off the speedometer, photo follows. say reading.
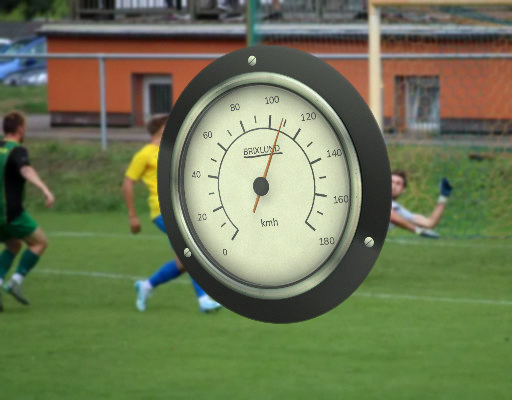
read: 110 km/h
